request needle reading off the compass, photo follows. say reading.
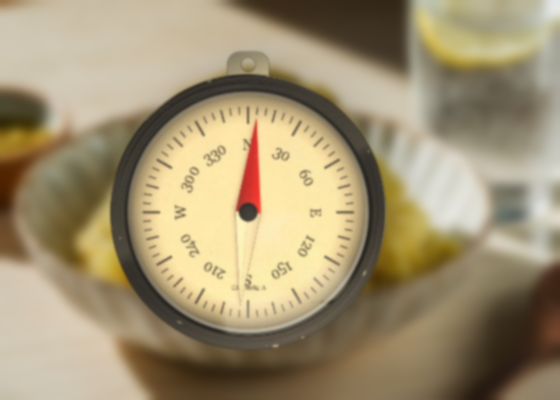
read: 5 °
